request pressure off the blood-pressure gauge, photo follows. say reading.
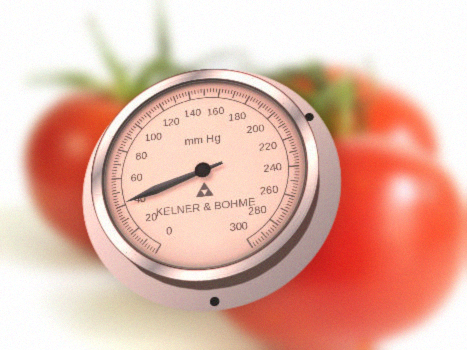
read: 40 mmHg
